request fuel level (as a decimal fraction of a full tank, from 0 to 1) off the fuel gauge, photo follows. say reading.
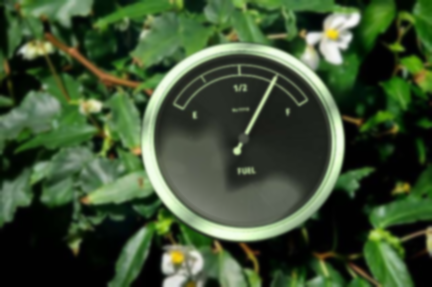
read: 0.75
